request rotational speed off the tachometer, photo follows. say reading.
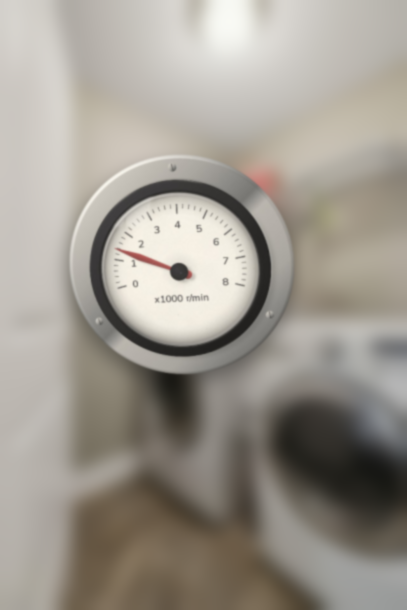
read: 1400 rpm
